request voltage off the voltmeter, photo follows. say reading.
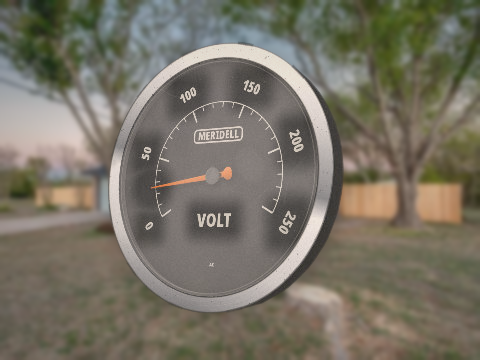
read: 25 V
